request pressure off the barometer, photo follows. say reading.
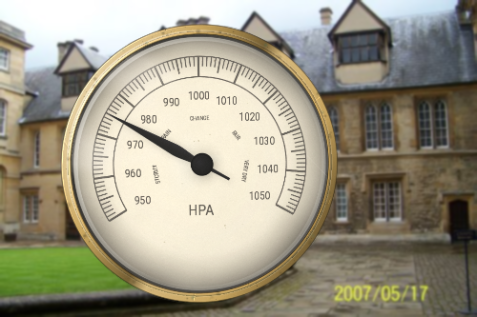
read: 975 hPa
